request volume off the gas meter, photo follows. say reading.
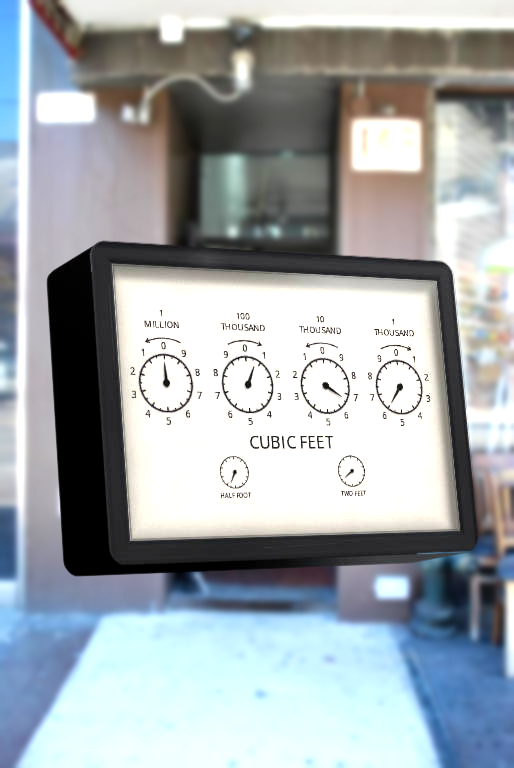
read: 6600 ft³
